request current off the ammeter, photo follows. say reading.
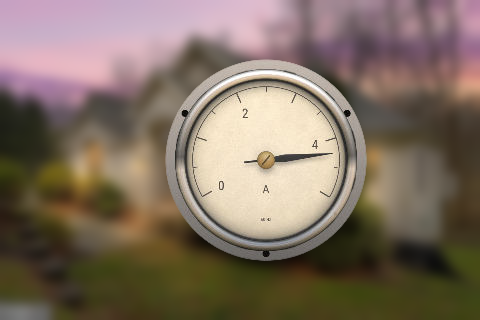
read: 4.25 A
